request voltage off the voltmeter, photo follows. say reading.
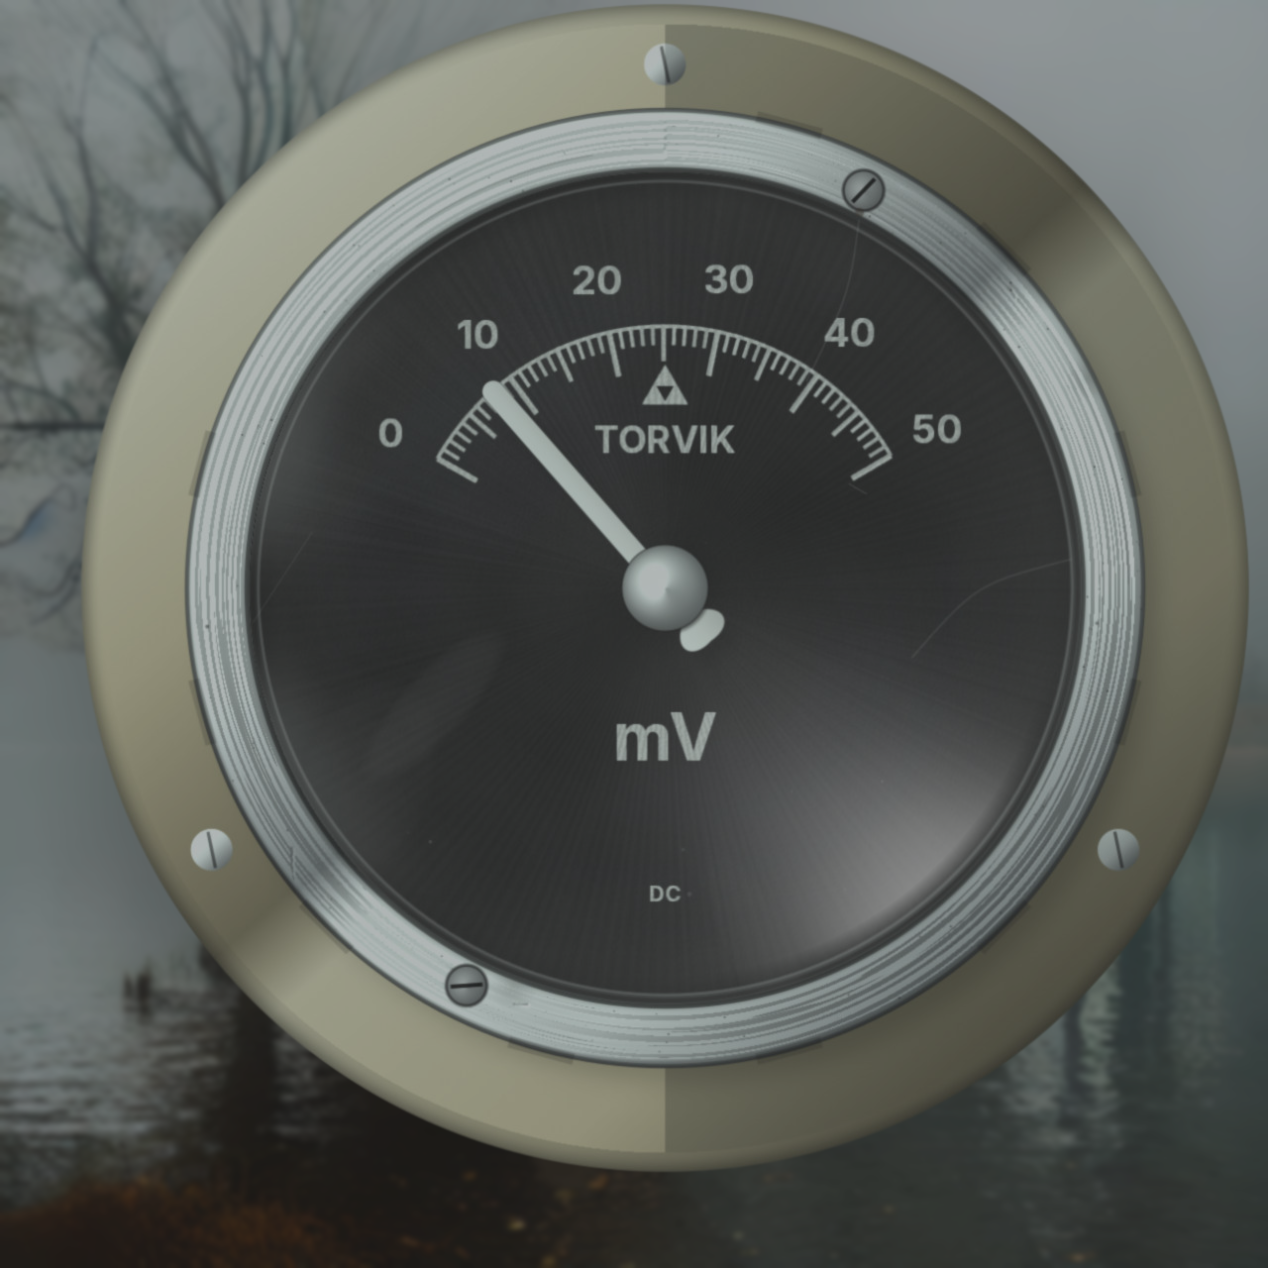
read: 8 mV
